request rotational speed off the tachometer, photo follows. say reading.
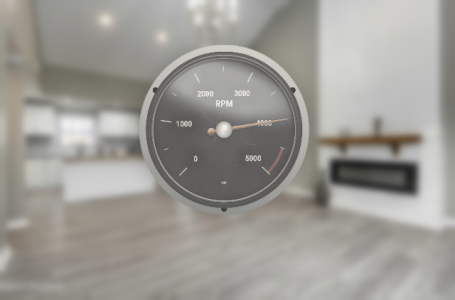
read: 4000 rpm
